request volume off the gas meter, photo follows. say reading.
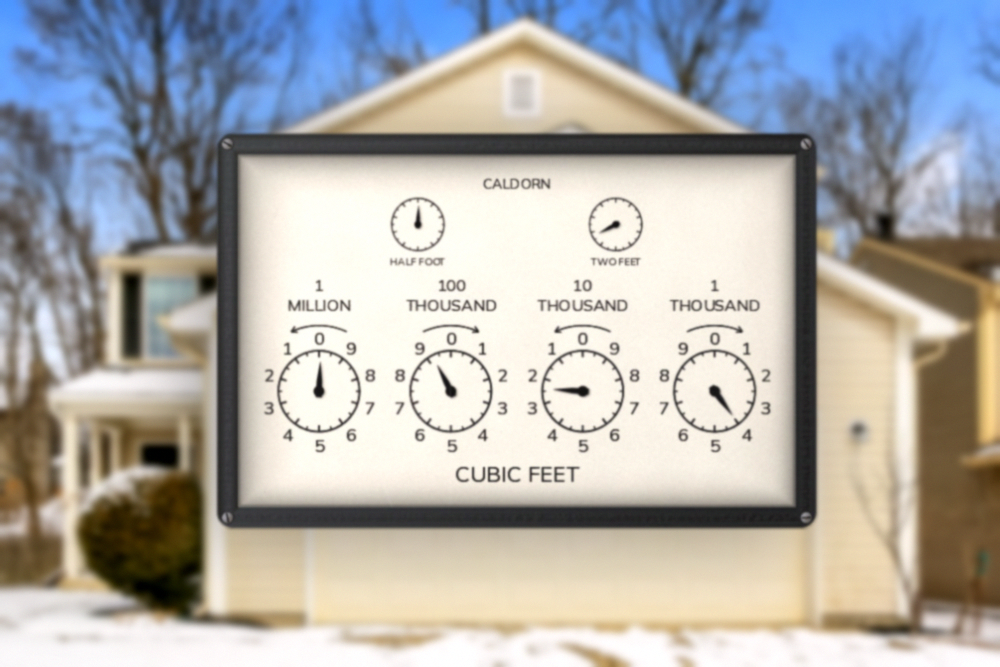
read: 992400 ft³
